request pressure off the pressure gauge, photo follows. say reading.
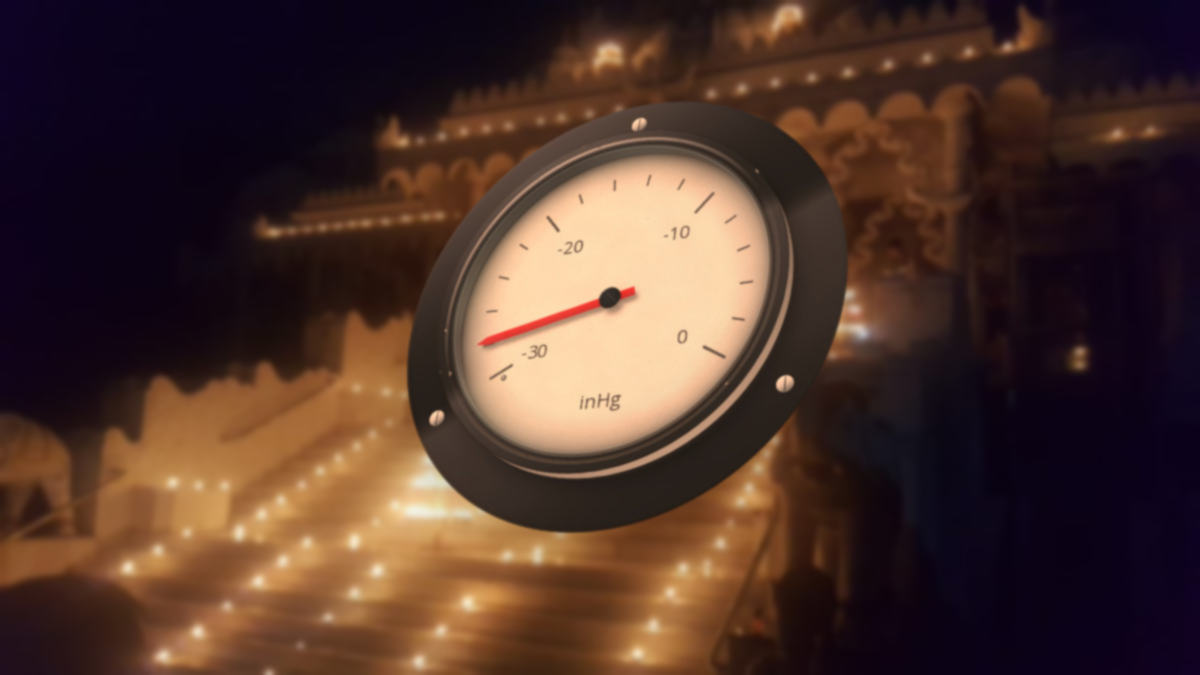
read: -28 inHg
